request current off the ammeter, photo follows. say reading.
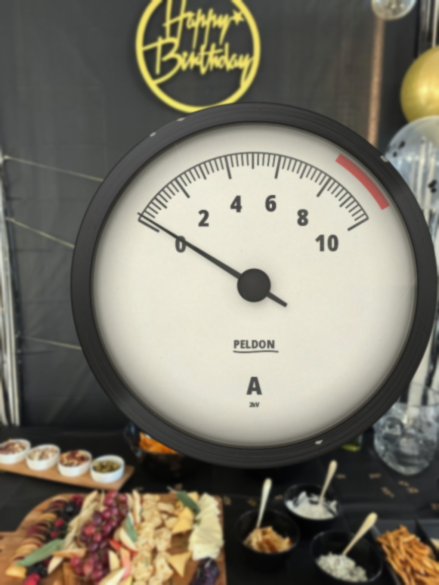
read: 0.2 A
